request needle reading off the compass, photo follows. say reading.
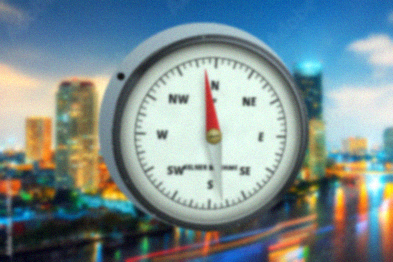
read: 350 °
